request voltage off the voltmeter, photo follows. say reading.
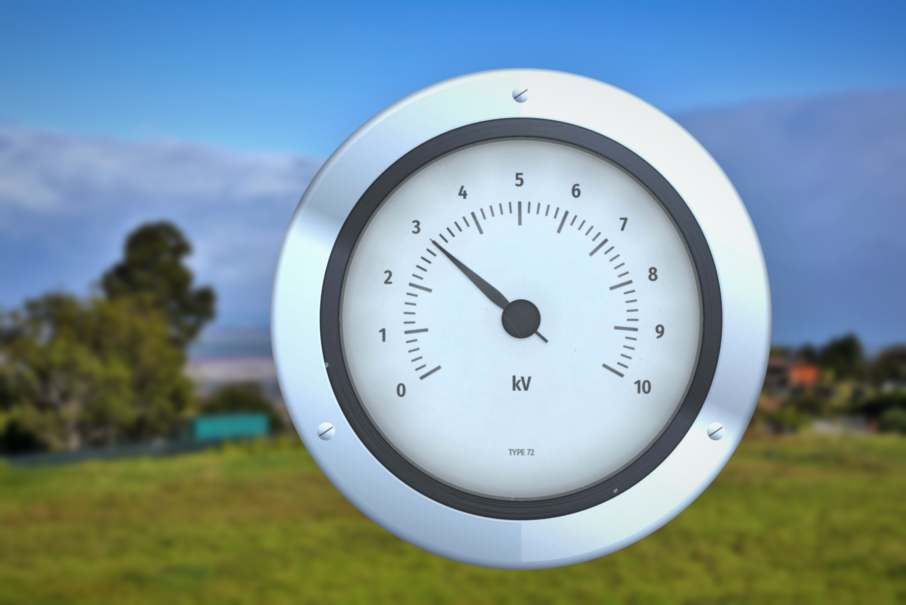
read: 3 kV
